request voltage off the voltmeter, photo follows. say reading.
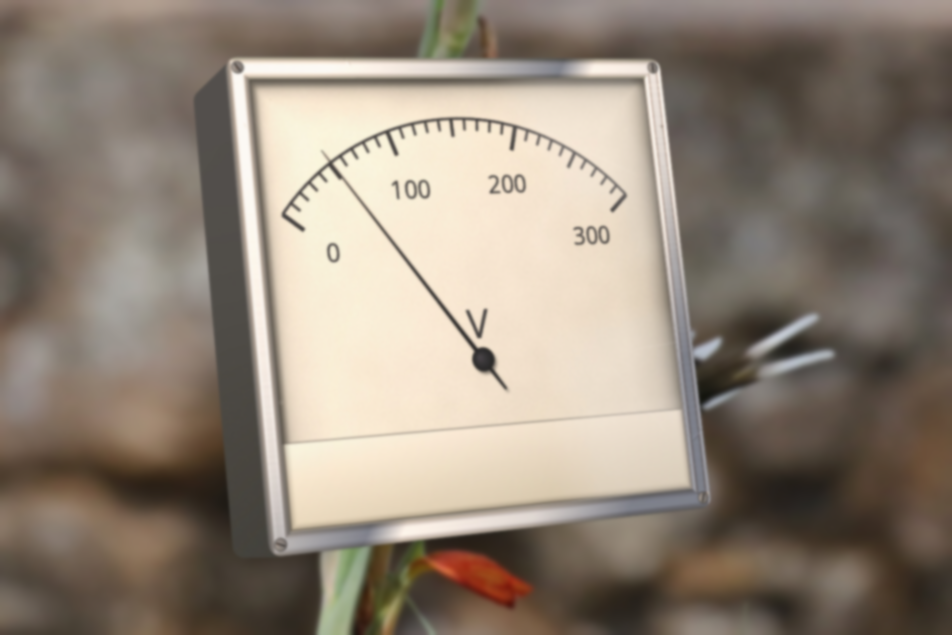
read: 50 V
